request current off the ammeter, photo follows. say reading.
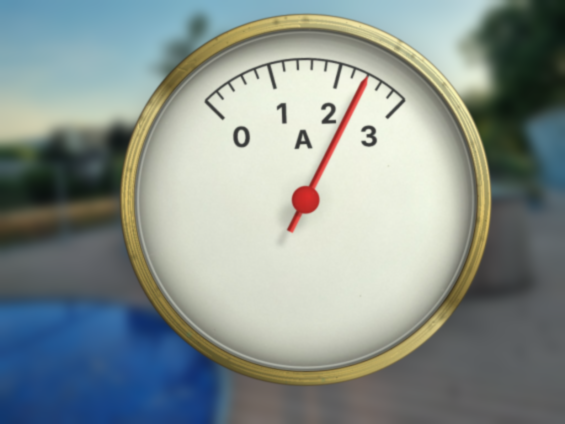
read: 2.4 A
